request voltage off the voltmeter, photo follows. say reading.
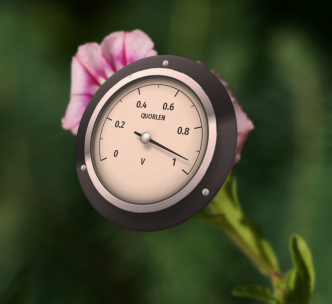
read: 0.95 V
